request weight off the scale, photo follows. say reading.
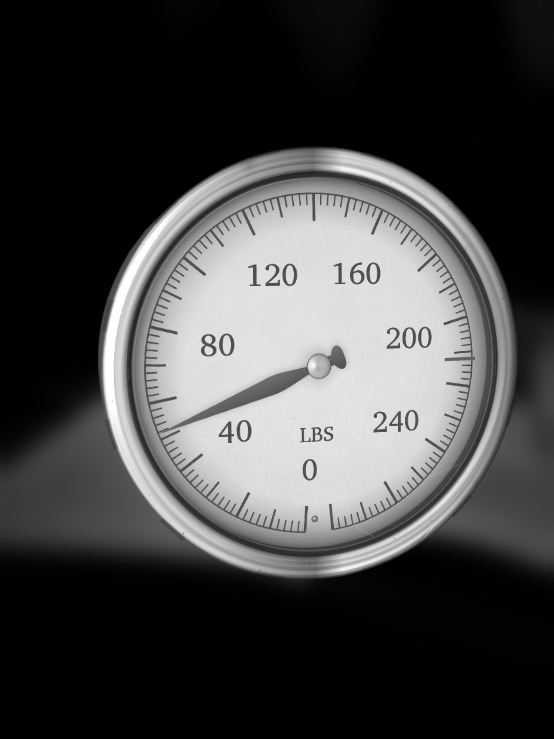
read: 52 lb
